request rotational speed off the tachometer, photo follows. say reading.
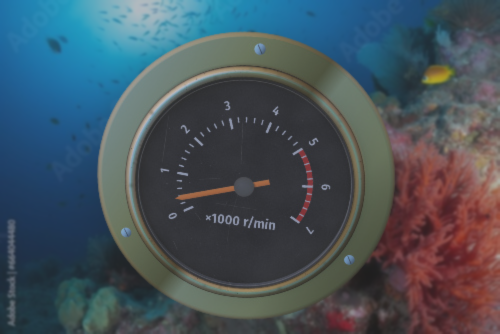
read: 400 rpm
